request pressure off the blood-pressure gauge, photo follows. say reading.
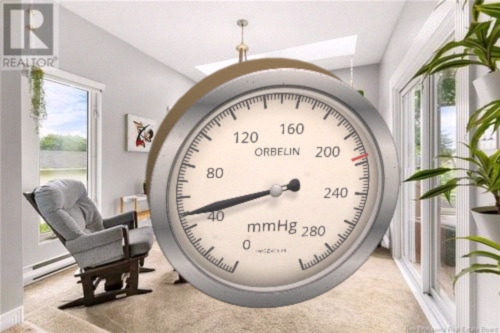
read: 50 mmHg
